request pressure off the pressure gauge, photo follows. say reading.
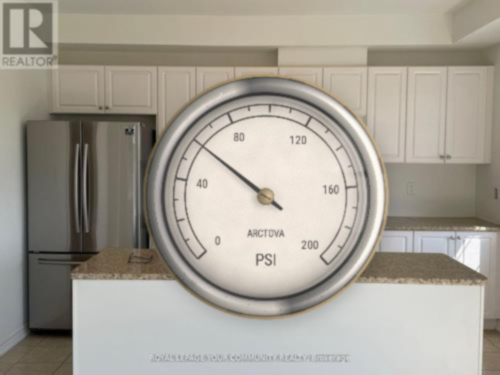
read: 60 psi
